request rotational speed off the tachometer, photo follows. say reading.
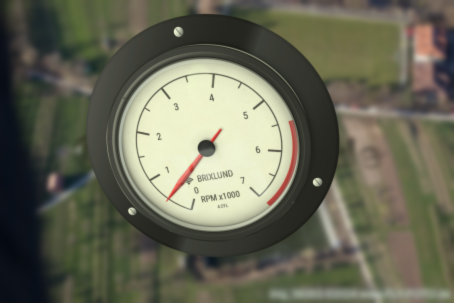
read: 500 rpm
